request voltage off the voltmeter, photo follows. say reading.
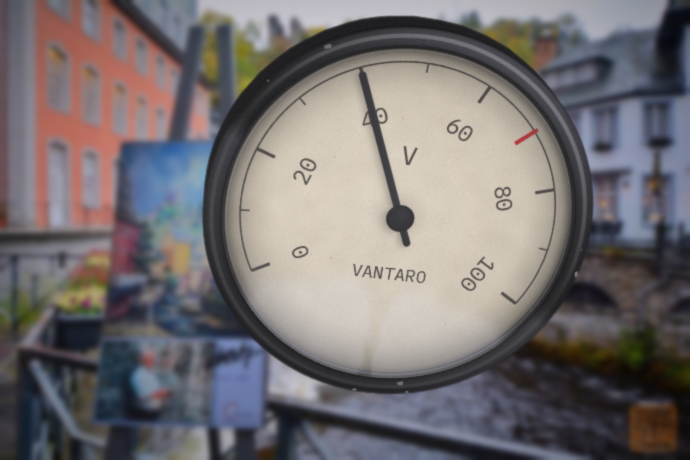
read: 40 V
